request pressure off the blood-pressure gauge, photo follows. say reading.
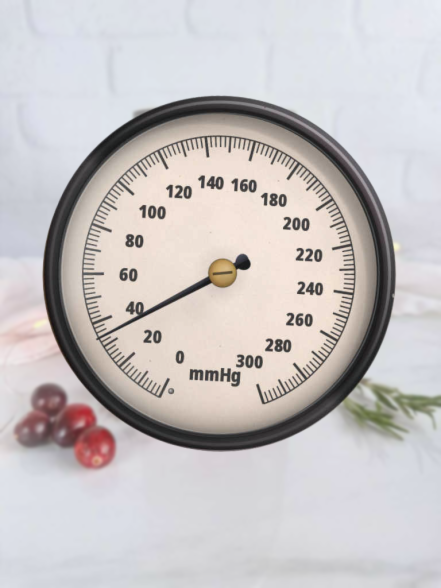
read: 34 mmHg
